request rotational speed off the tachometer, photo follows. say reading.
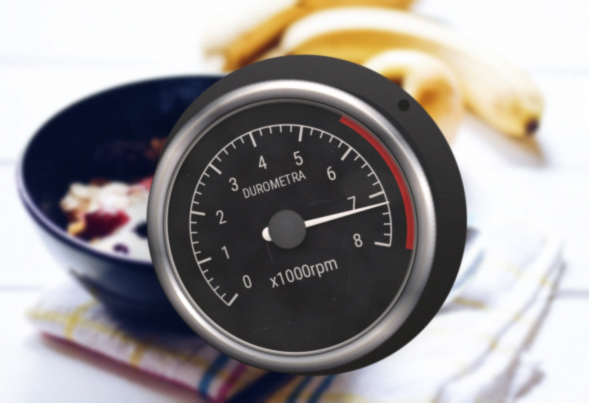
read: 7200 rpm
